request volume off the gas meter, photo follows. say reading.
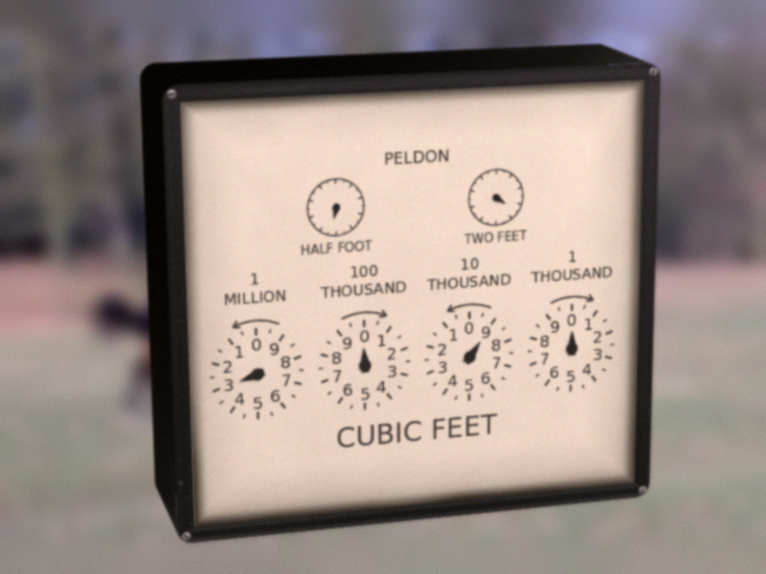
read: 299000 ft³
